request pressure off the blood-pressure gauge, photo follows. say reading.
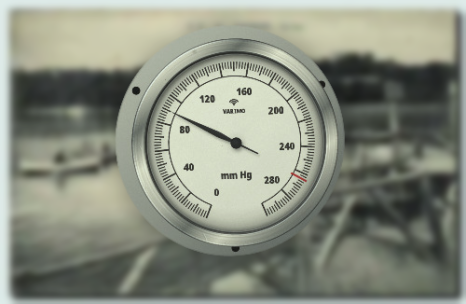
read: 90 mmHg
